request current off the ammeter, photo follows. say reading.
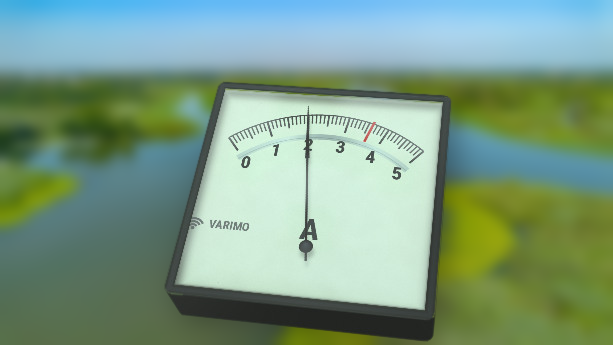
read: 2 A
